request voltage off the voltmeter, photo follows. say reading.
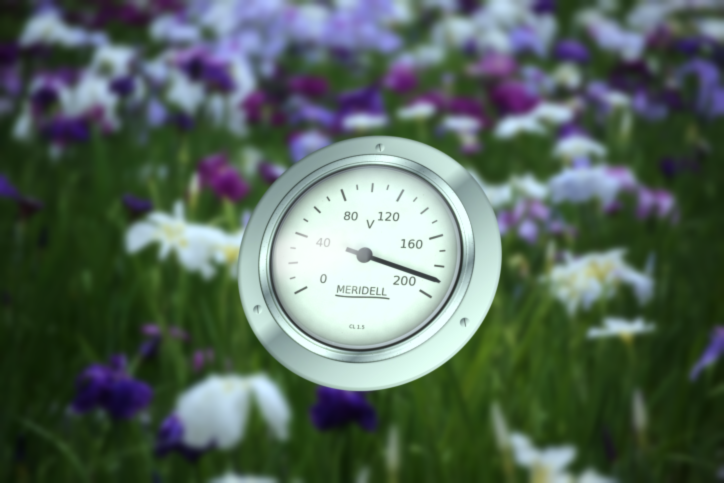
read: 190 V
